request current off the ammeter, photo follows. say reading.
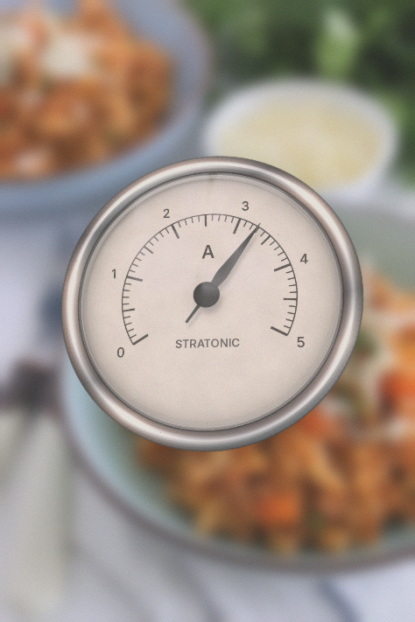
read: 3.3 A
